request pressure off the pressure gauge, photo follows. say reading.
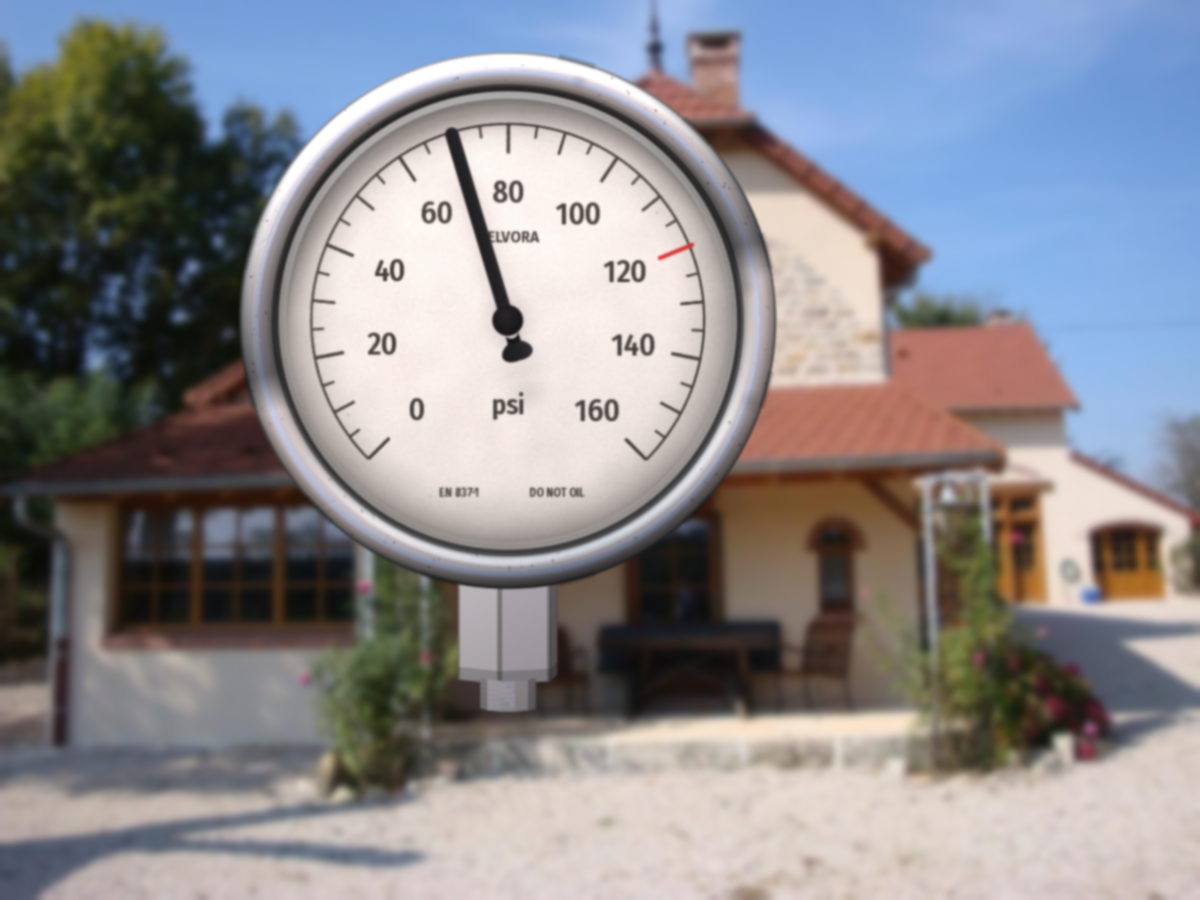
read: 70 psi
